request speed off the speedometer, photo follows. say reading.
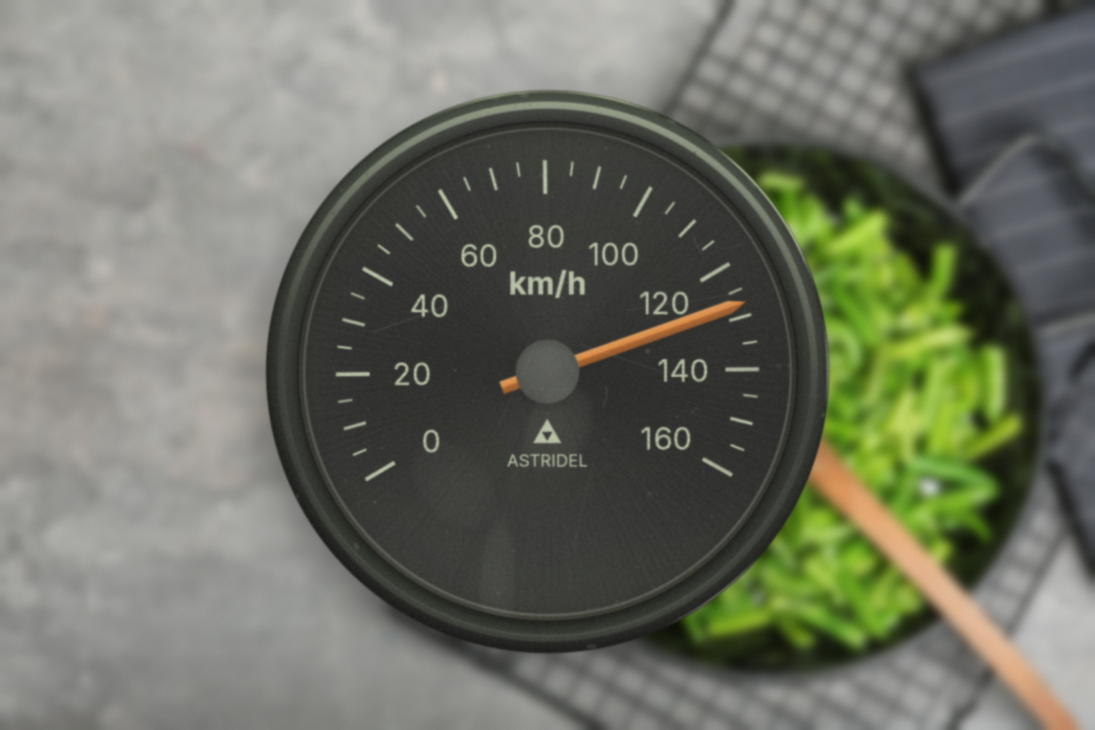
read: 127.5 km/h
